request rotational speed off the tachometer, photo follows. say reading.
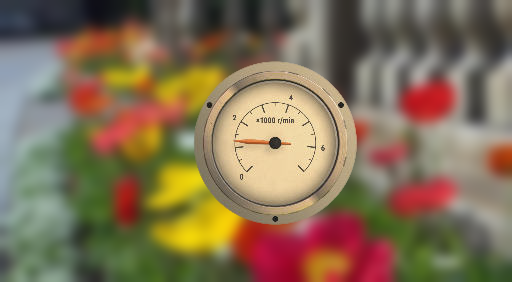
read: 1250 rpm
